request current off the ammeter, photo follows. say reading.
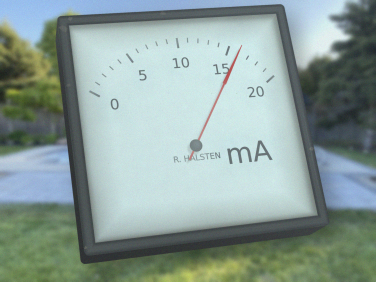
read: 16 mA
